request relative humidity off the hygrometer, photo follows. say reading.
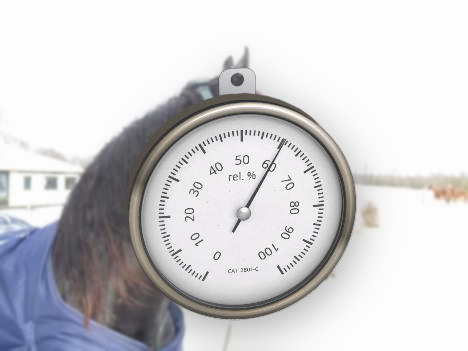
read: 60 %
